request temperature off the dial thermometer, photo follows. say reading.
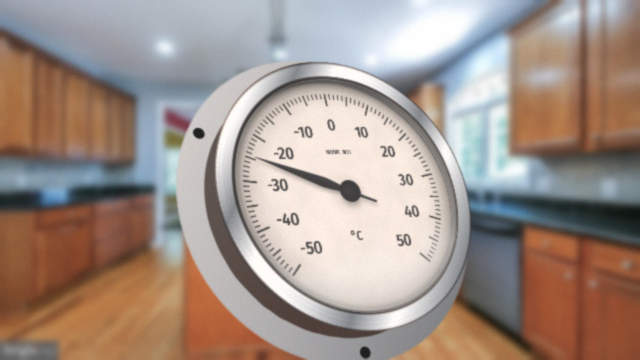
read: -25 °C
